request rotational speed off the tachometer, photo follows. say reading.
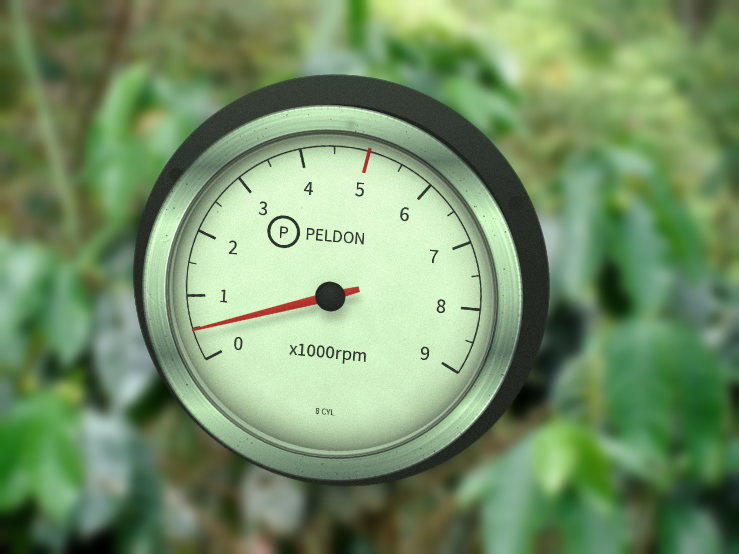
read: 500 rpm
